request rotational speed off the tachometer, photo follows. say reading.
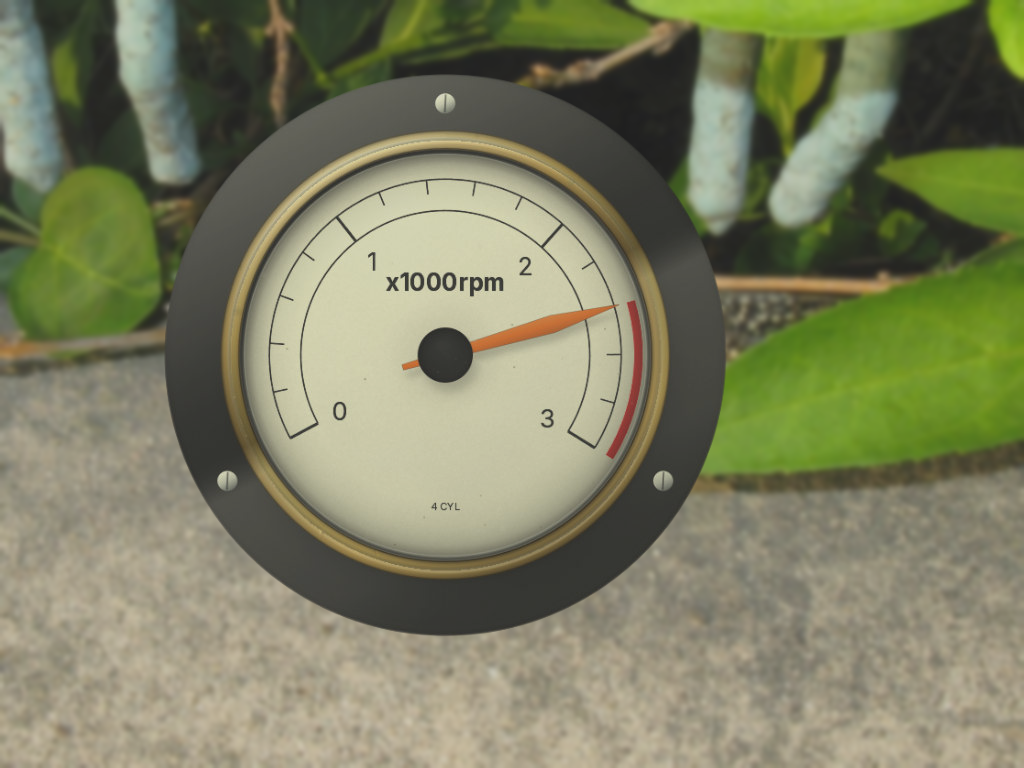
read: 2400 rpm
